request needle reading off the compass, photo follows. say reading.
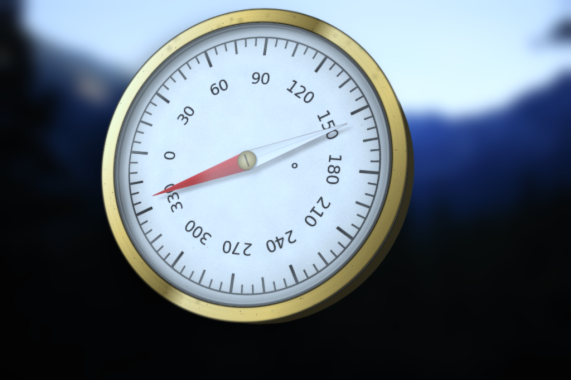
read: 335 °
